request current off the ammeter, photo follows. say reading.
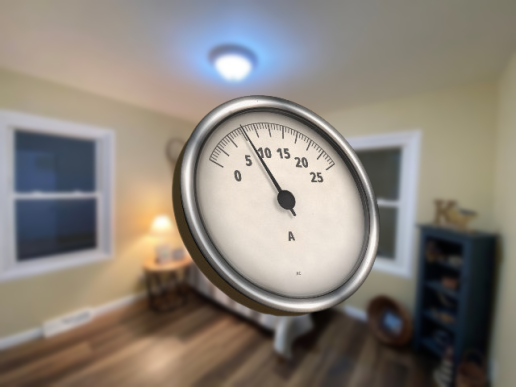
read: 7.5 A
